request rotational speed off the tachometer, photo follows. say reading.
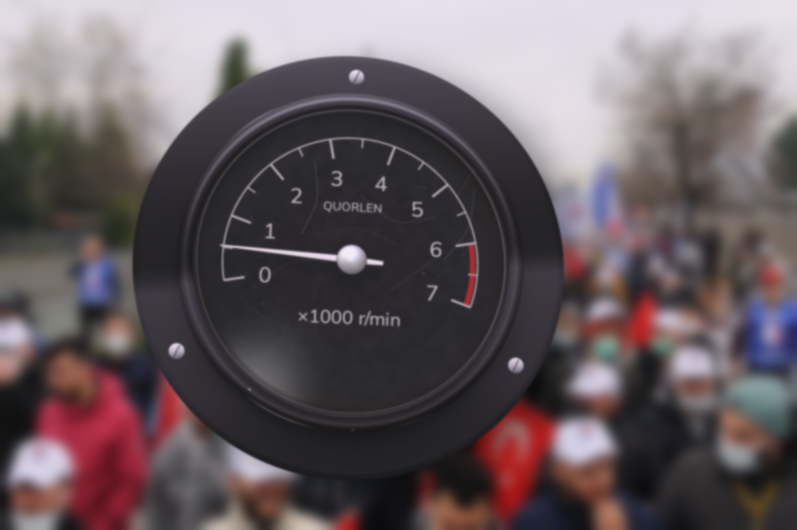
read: 500 rpm
